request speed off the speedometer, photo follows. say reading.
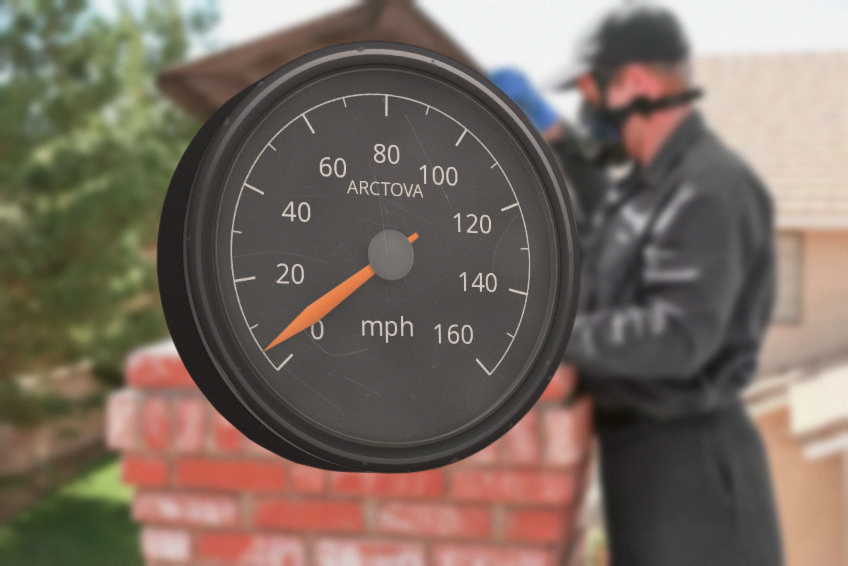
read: 5 mph
